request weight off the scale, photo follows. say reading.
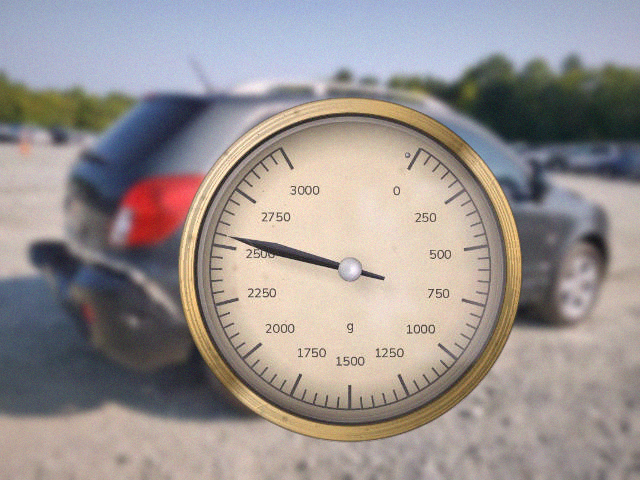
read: 2550 g
